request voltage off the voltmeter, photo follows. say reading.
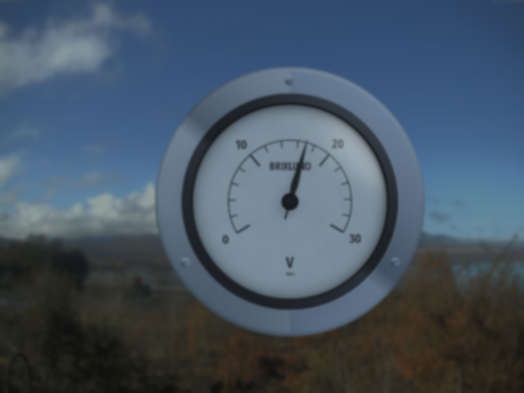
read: 17 V
